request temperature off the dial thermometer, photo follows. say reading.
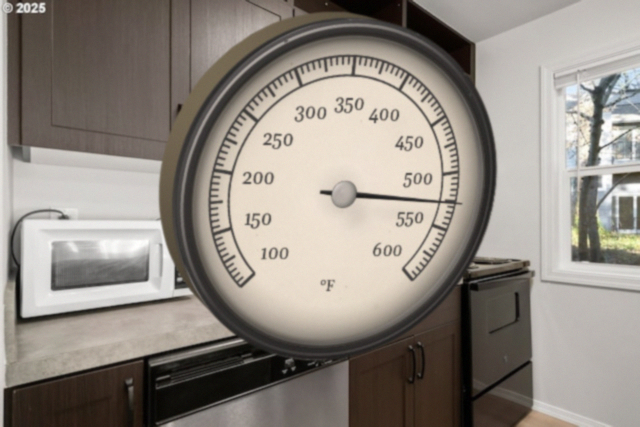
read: 525 °F
